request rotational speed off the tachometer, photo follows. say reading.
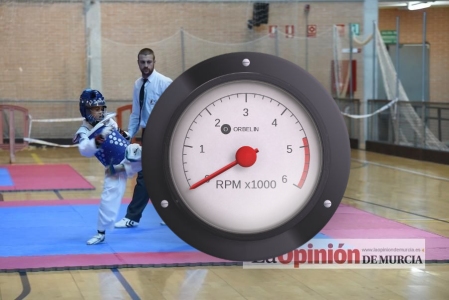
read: 0 rpm
